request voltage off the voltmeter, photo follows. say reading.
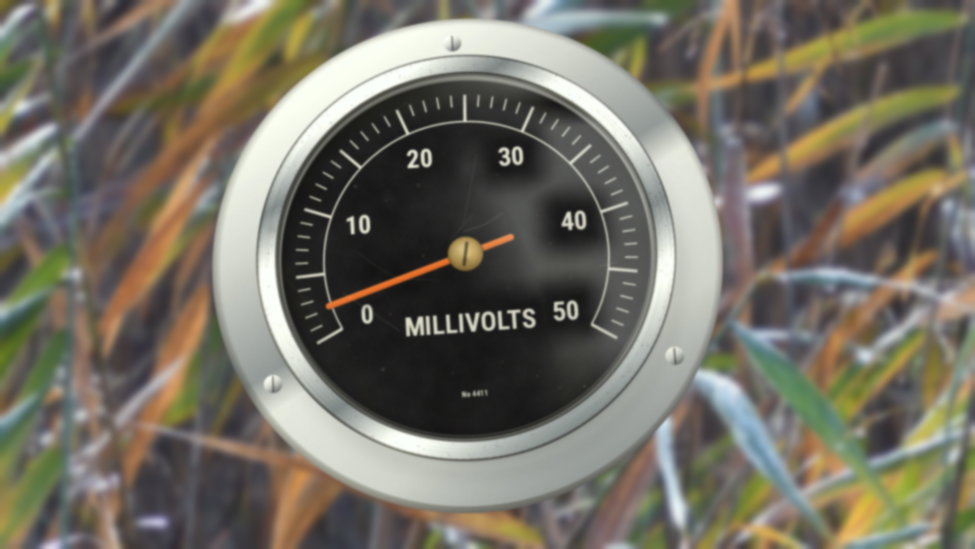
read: 2 mV
